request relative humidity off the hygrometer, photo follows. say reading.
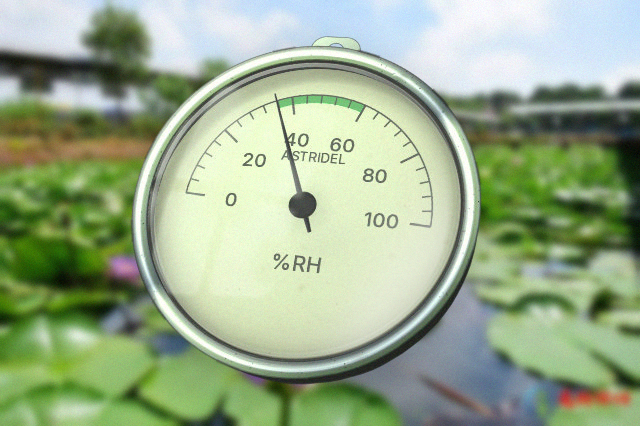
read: 36 %
